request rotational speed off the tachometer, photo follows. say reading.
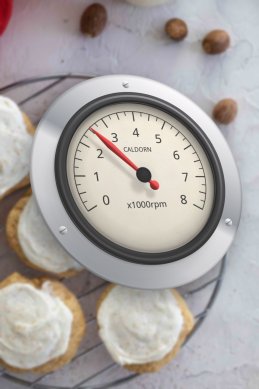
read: 2500 rpm
